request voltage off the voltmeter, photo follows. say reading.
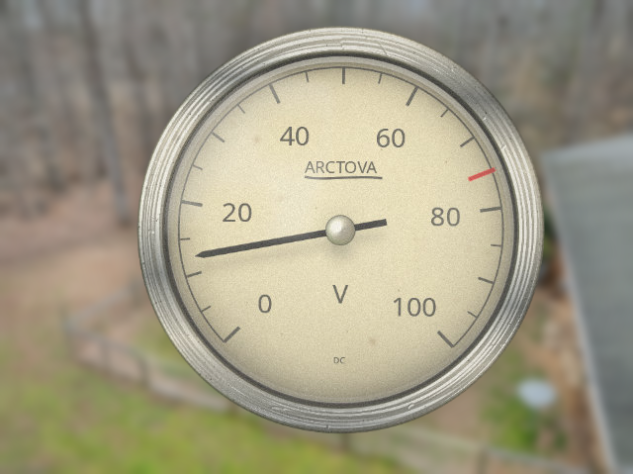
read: 12.5 V
